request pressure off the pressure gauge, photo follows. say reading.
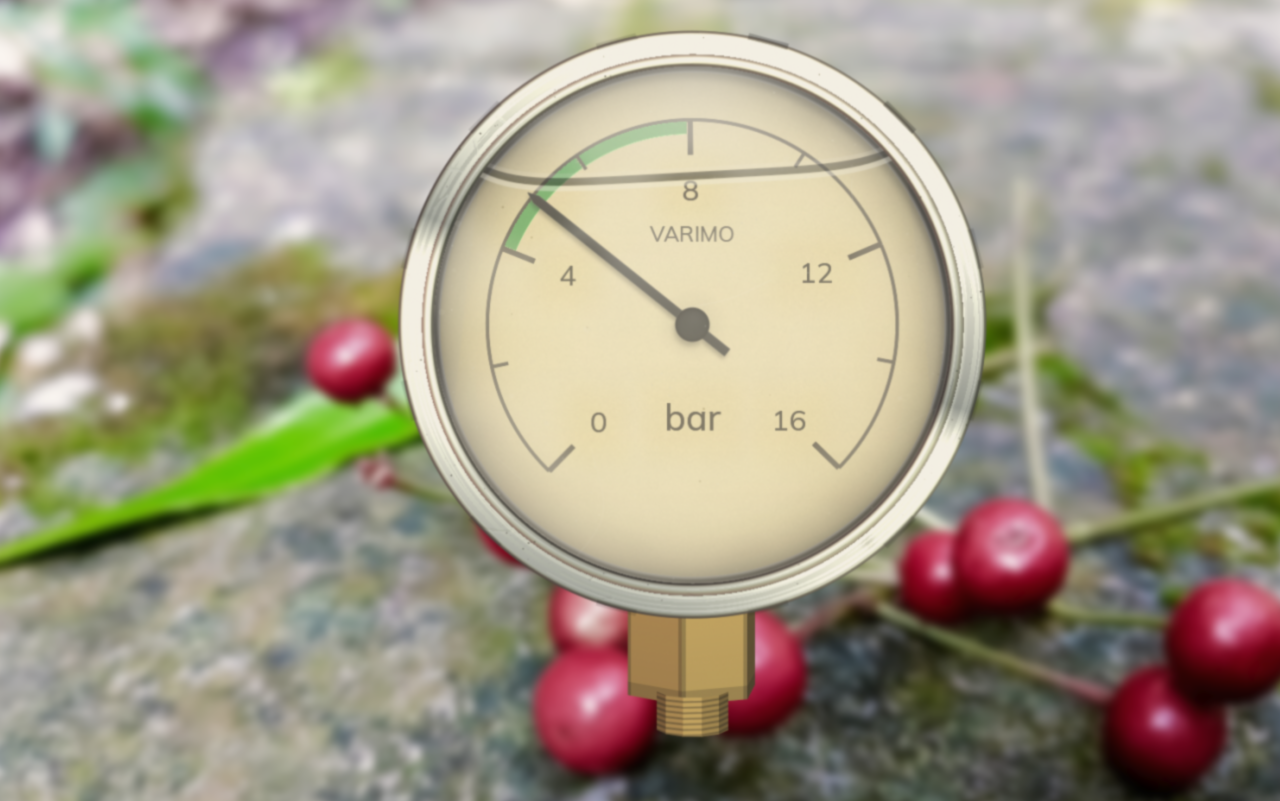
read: 5 bar
